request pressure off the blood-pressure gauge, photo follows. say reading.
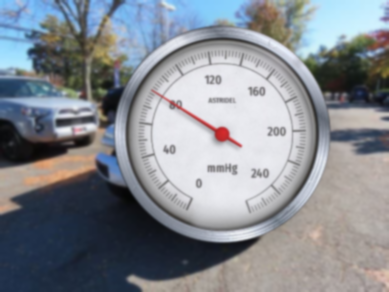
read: 80 mmHg
